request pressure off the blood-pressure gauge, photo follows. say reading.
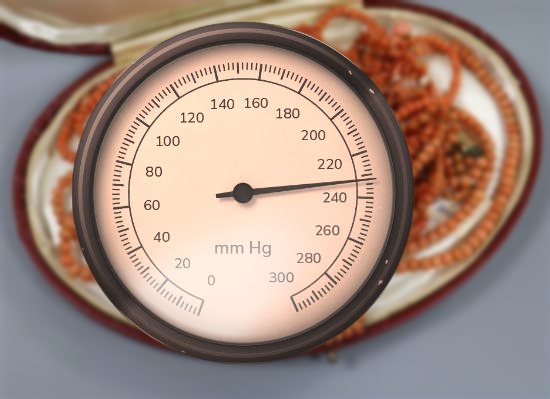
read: 232 mmHg
